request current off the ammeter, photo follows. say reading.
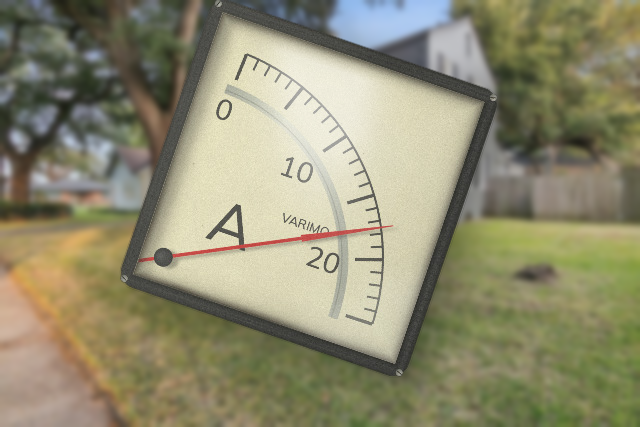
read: 17.5 A
